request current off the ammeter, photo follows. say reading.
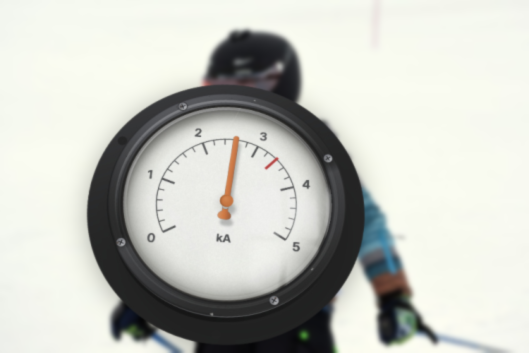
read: 2.6 kA
